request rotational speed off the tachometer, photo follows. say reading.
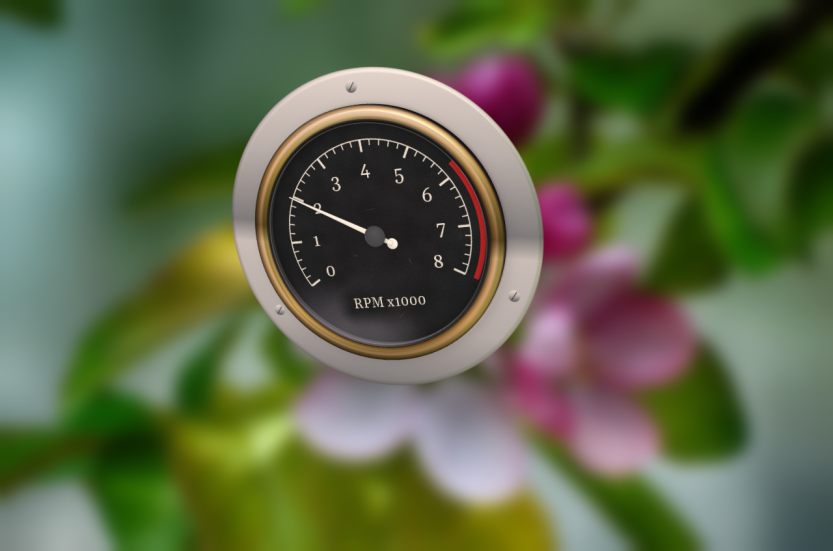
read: 2000 rpm
